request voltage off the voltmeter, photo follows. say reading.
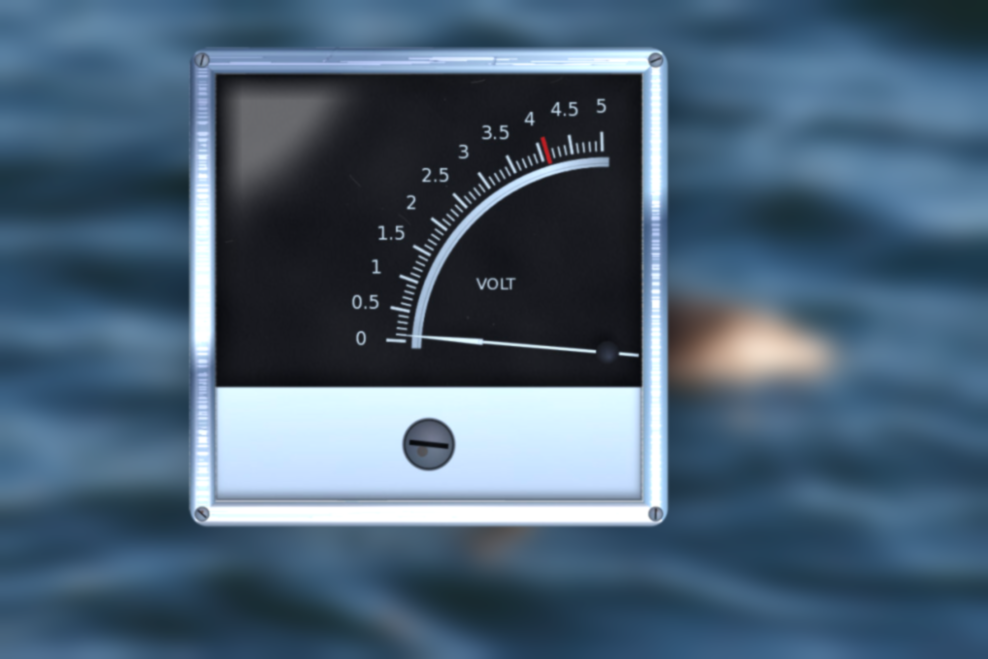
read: 0.1 V
